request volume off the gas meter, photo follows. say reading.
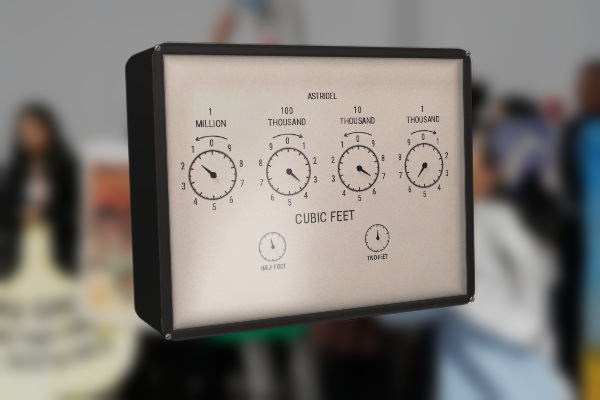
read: 136600 ft³
